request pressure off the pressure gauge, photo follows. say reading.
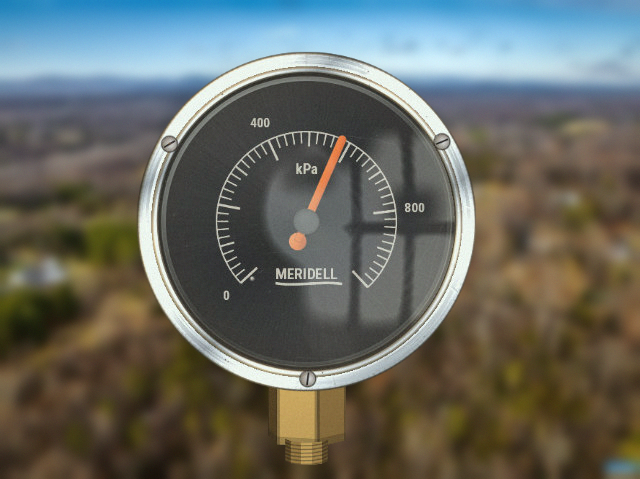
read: 580 kPa
